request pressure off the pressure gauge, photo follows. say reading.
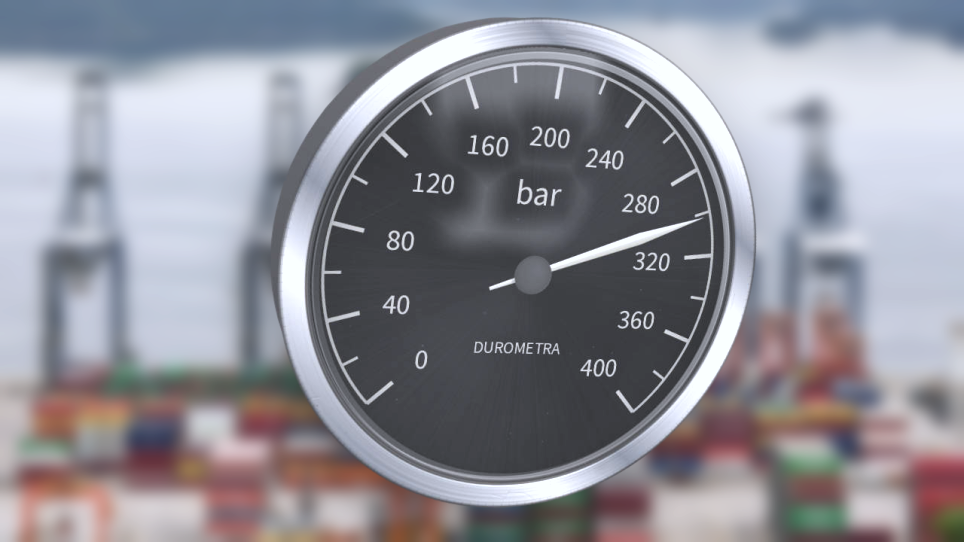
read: 300 bar
